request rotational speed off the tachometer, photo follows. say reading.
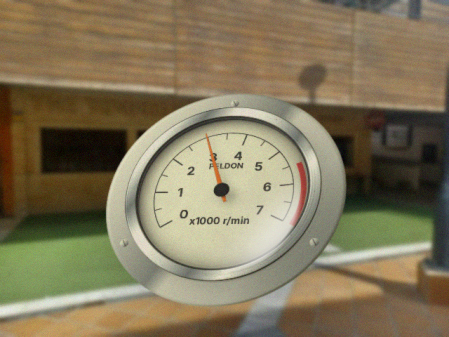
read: 3000 rpm
